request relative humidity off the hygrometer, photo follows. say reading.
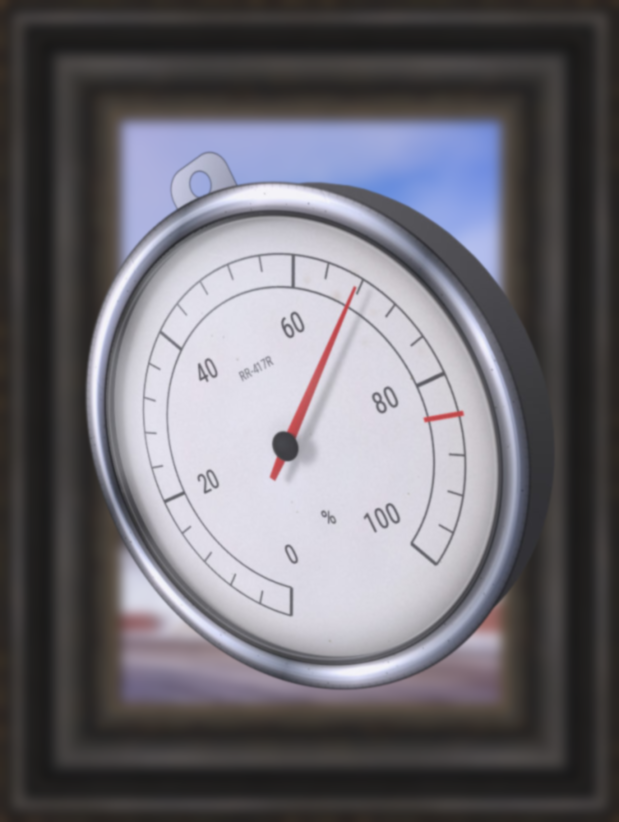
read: 68 %
